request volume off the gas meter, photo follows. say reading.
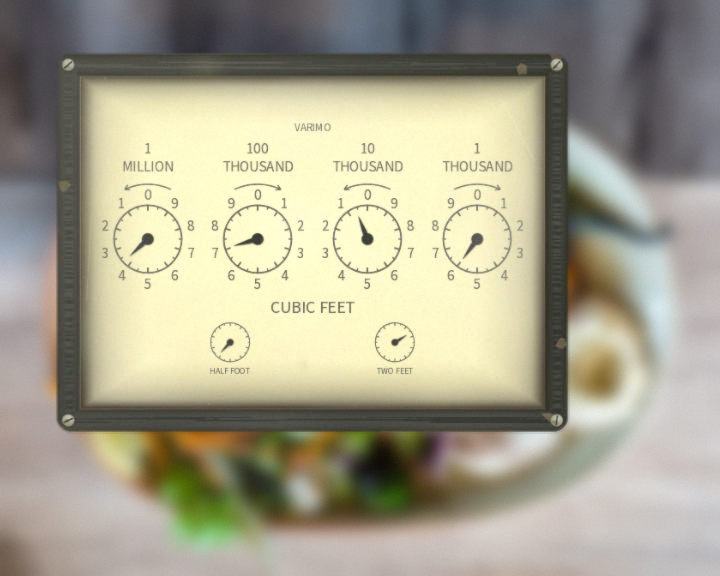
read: 370600 ft³
